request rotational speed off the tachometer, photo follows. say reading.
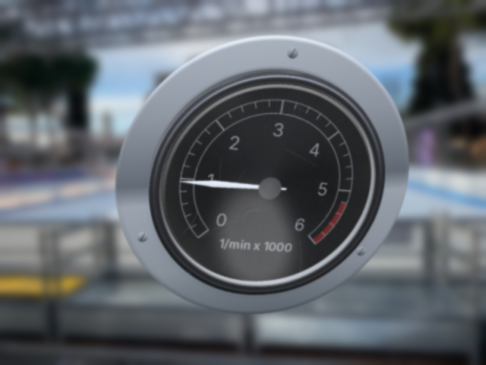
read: 1000 rpm
